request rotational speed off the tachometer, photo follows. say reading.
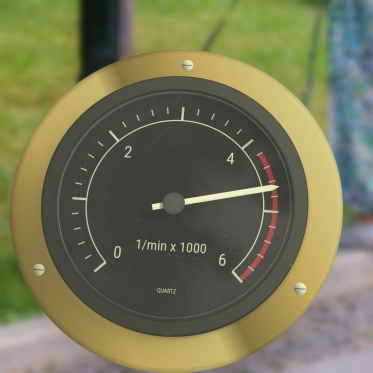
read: 4700 rpm
